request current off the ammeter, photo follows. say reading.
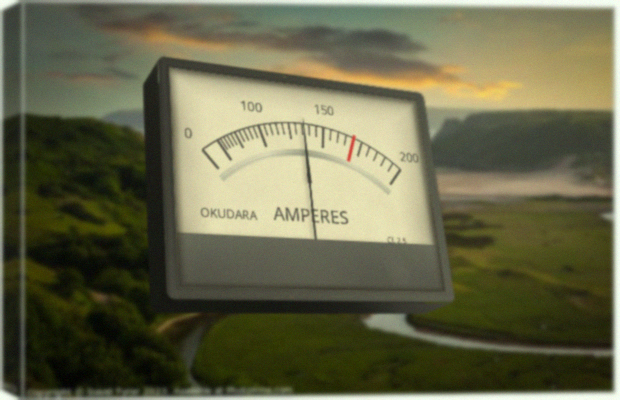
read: 135 A
